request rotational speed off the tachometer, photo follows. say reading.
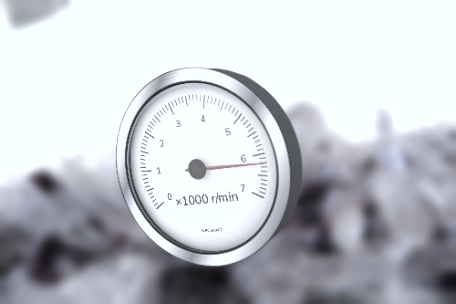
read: 6200 rpm
